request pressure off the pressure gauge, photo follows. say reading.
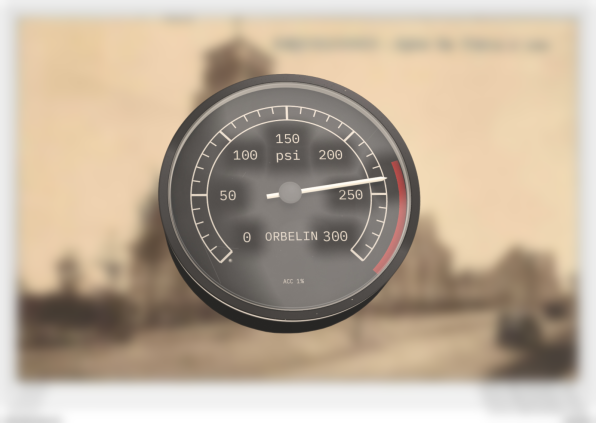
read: 240 psi
